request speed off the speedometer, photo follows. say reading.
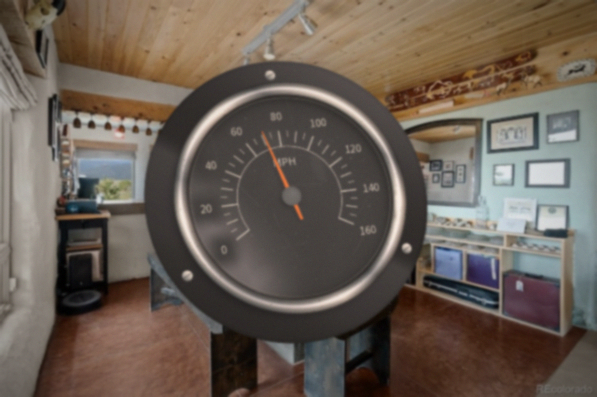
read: 70 mph
